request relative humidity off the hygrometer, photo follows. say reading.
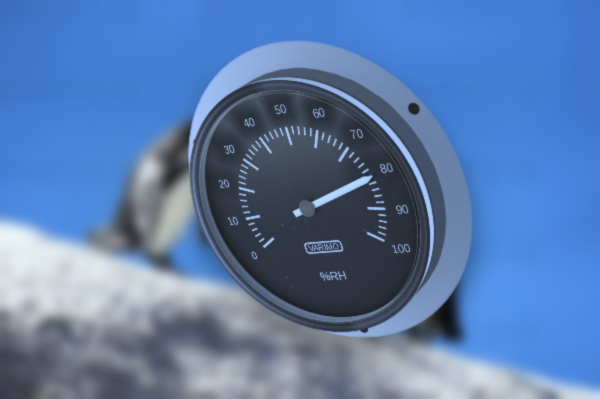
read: 80 %
